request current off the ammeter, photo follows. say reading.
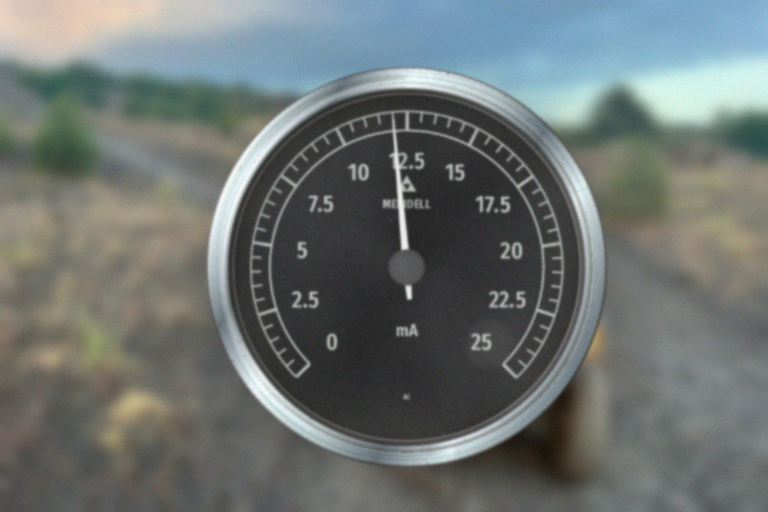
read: 12 mA
